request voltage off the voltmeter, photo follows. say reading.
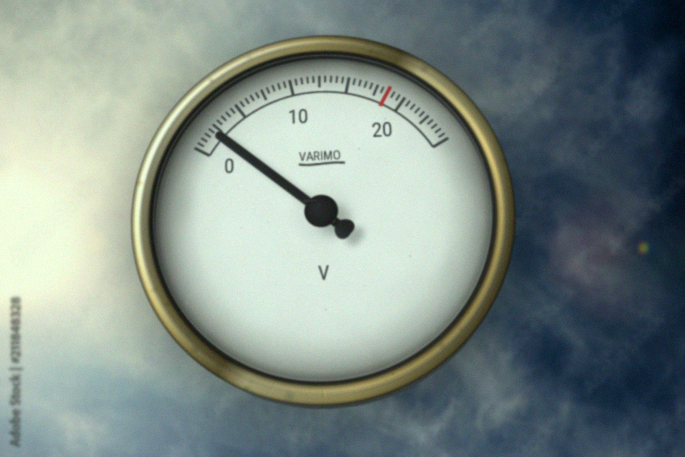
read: 2 V
